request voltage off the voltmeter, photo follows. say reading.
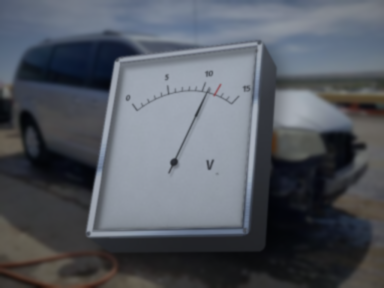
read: 11 V
